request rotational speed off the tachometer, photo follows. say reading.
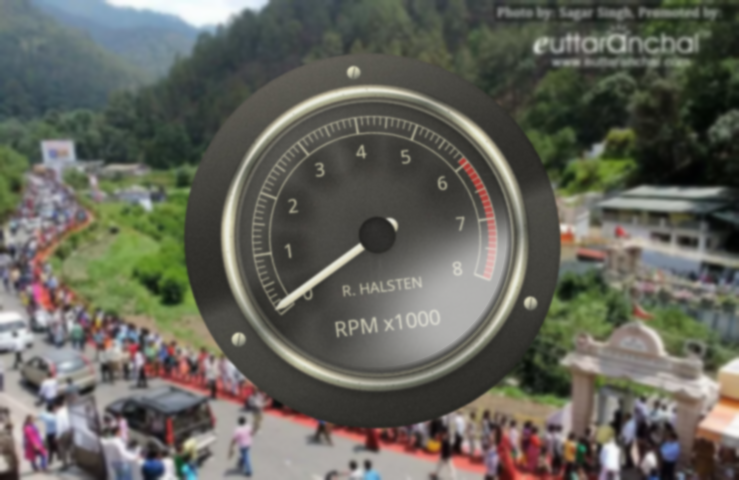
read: 100 rpm
